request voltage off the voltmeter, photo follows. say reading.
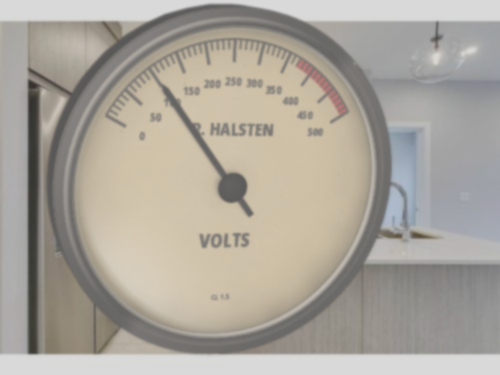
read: 100 V
